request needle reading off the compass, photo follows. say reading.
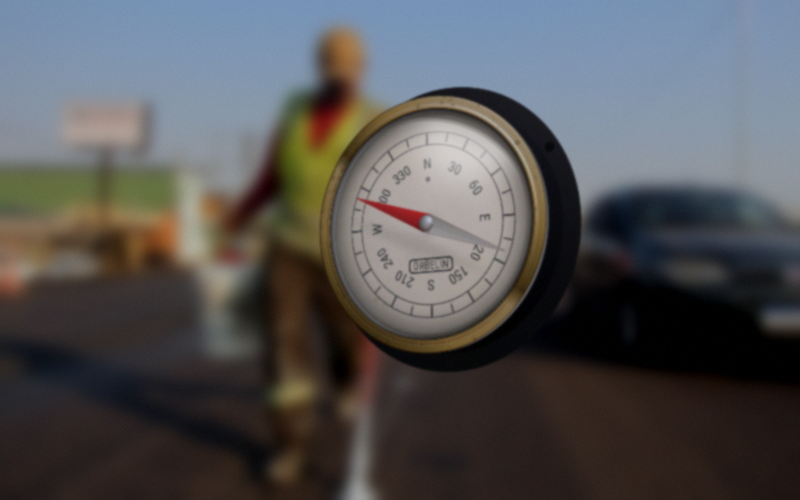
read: 292.5 °
